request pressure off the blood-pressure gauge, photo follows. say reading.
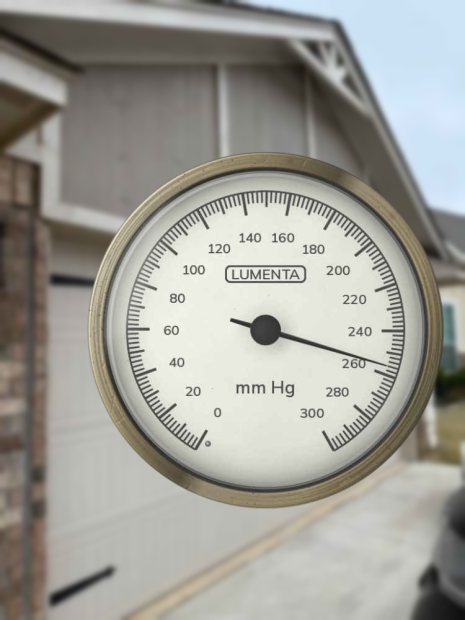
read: 256 mmHg
